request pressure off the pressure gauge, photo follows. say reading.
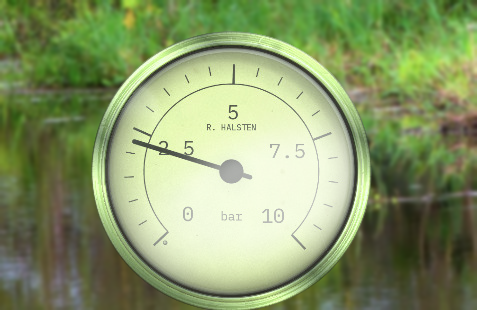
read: 2.25 bar
